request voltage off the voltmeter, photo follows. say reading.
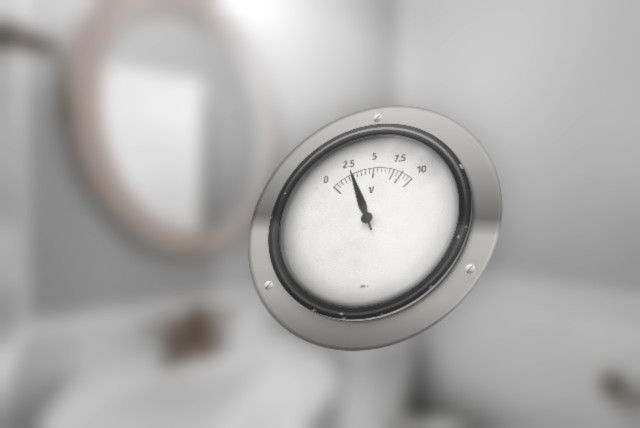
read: 2.5 V
